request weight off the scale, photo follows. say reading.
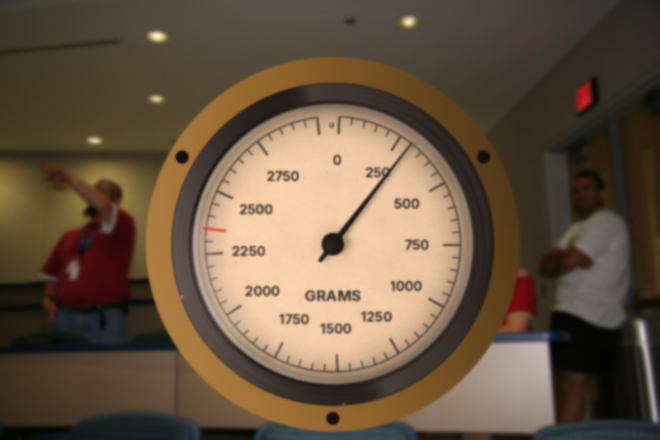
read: 300 g
